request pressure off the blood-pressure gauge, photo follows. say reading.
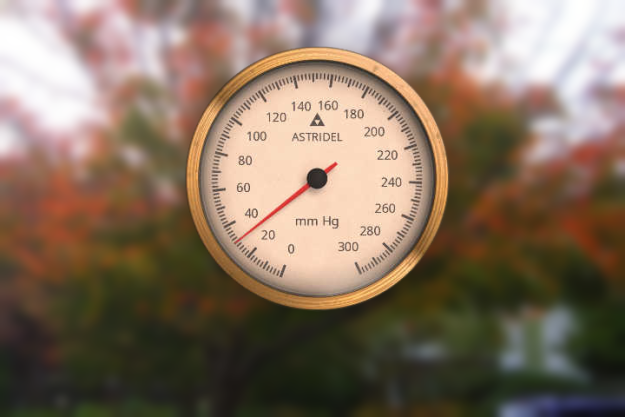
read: 30 mmHg
